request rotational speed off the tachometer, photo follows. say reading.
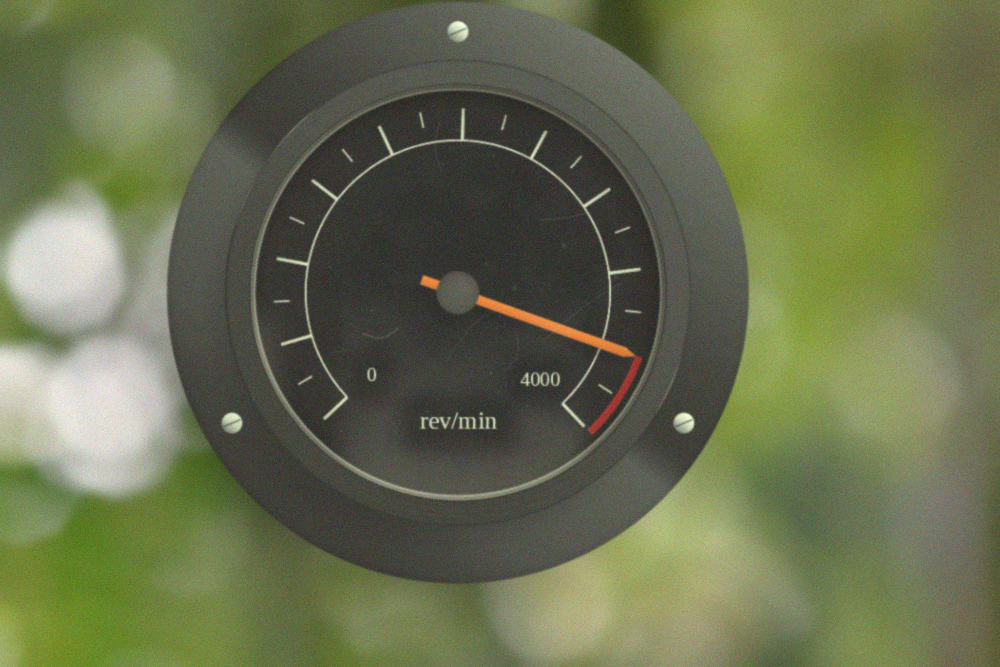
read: 3600 rpm
